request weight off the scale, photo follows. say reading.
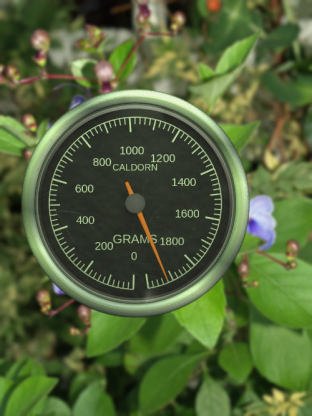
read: 1920 g
